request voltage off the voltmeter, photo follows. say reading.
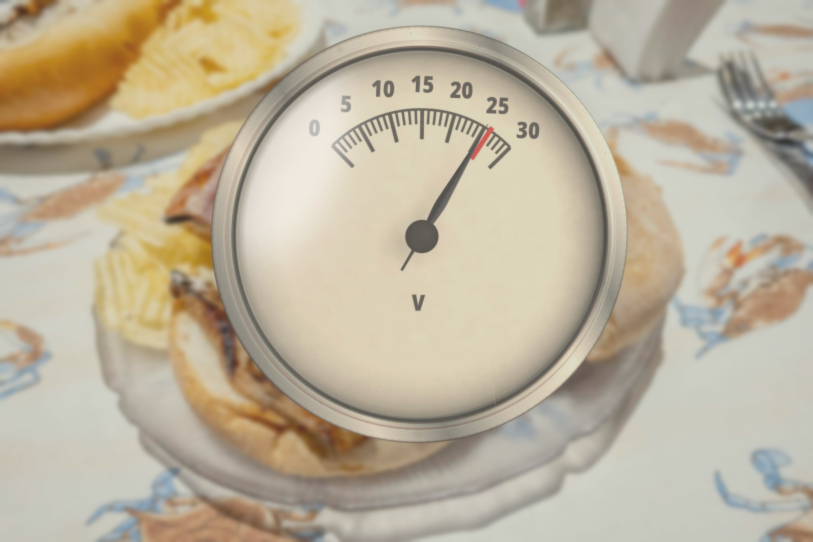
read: 25 V
